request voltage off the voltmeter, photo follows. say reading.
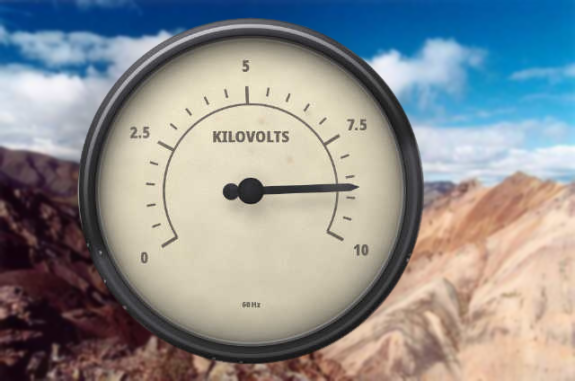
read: 8.75 kV
